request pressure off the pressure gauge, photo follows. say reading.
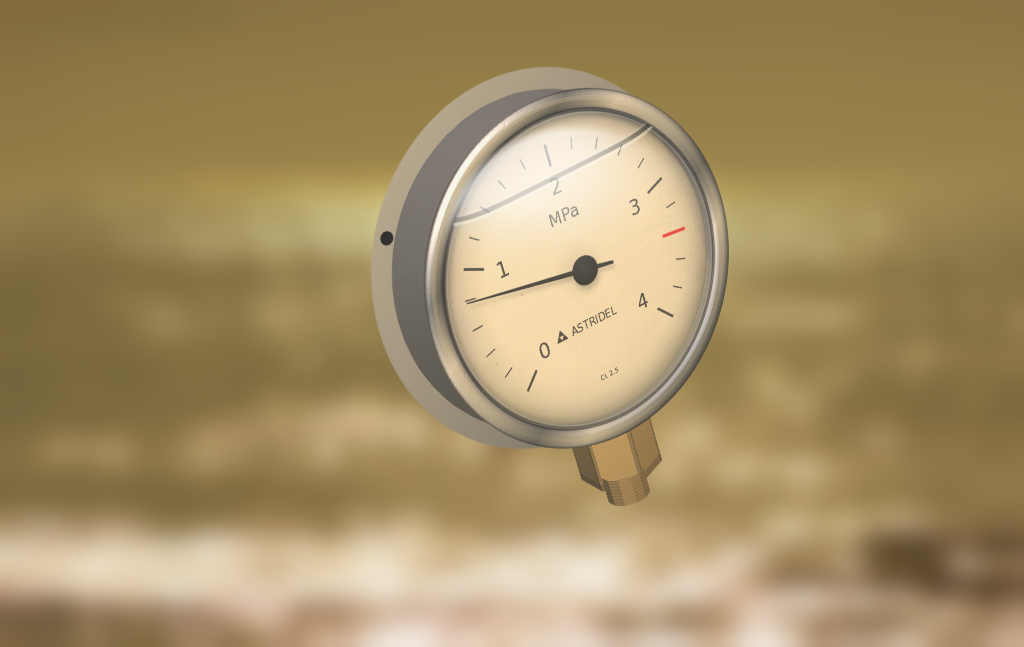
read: 0.8 MPa
